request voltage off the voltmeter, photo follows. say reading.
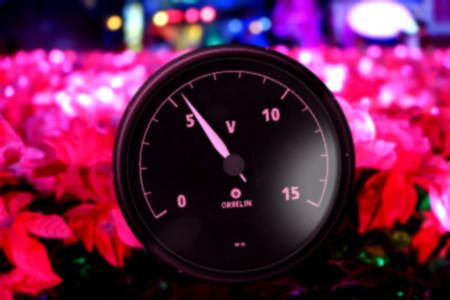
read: 5.5 V
